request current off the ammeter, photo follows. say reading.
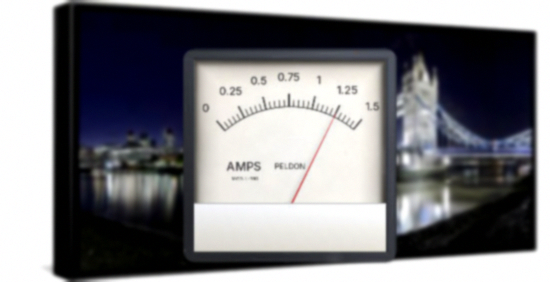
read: 1.25 A
